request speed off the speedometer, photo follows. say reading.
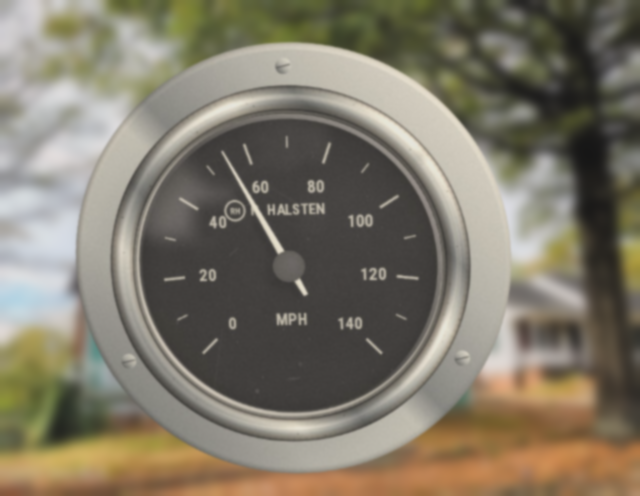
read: 55 mph
